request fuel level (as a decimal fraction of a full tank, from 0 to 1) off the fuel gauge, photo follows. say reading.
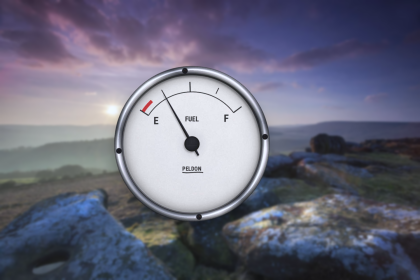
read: 0.25
